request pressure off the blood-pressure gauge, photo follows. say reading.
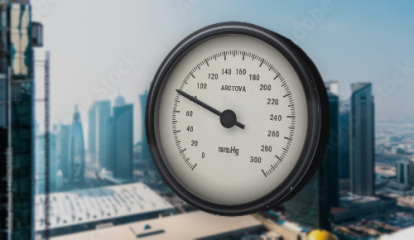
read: 80 mmHg
